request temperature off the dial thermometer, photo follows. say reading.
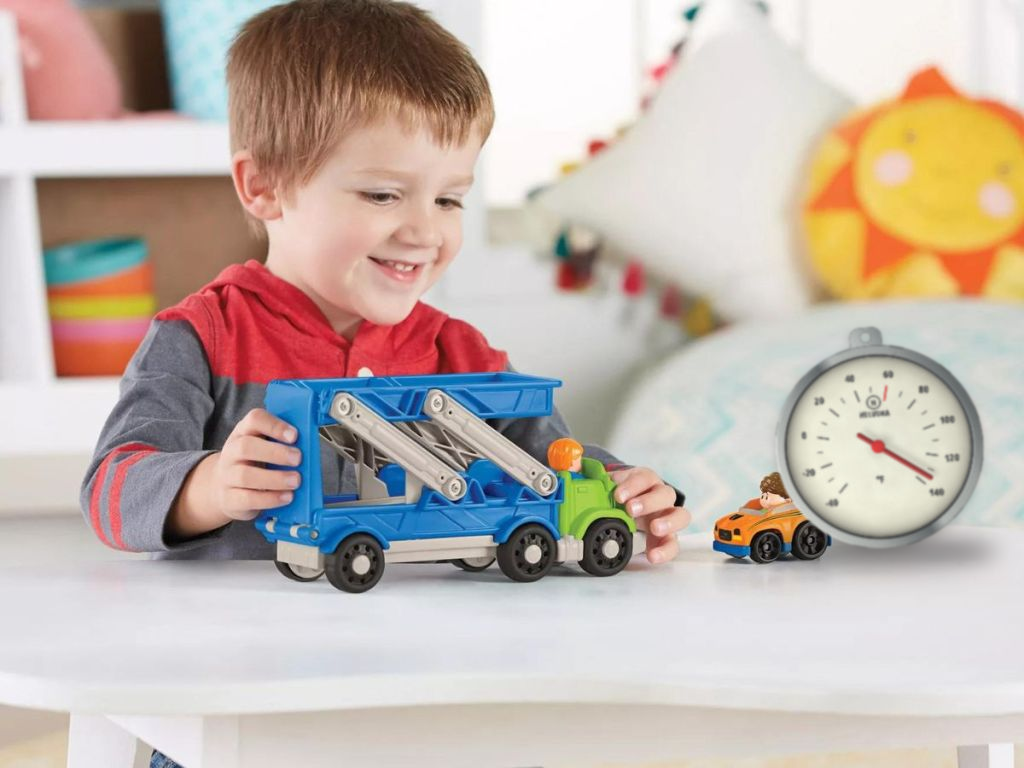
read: 135 °F
